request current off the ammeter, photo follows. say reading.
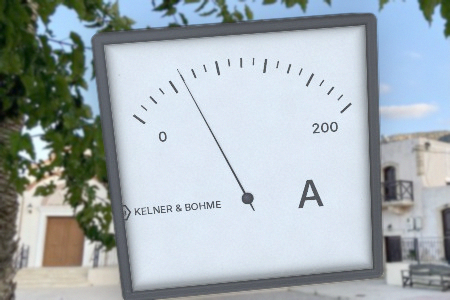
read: 50 A
